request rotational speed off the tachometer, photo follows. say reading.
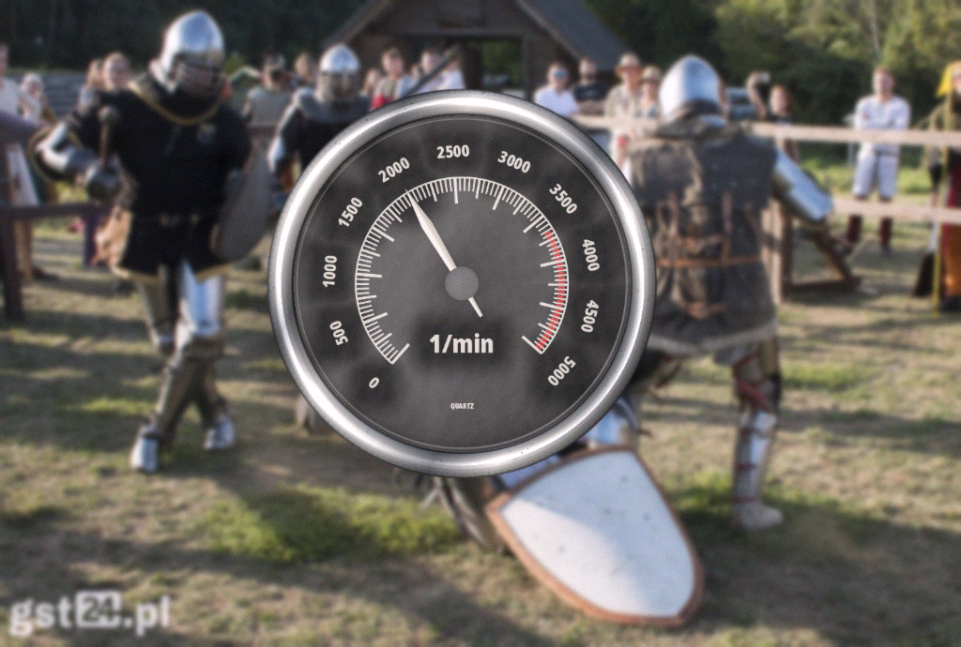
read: 2000 rpm
